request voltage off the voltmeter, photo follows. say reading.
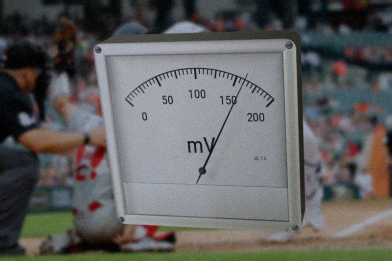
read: 160 mV
